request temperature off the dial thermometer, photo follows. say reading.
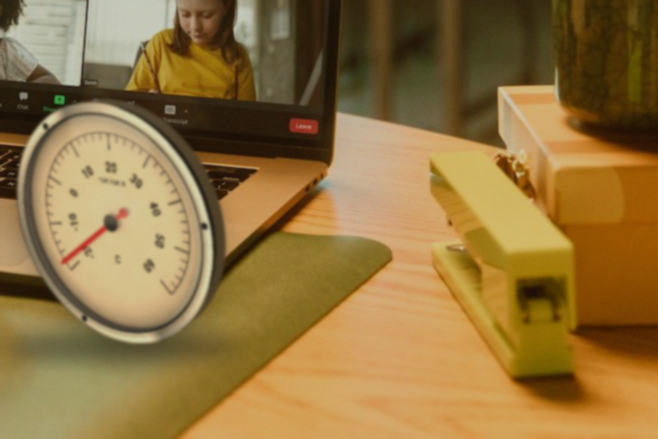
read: -18 °C
